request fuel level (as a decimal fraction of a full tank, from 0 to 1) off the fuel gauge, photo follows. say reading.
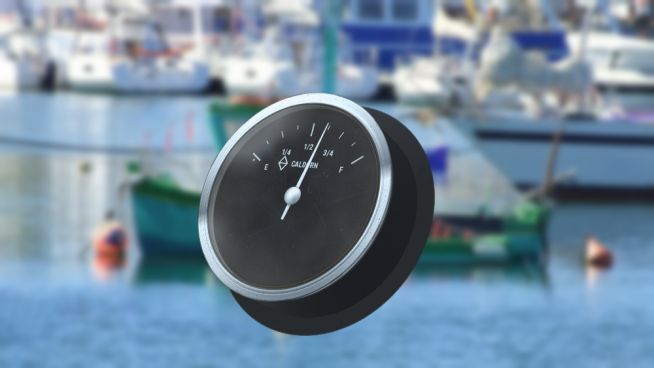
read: 0.625
